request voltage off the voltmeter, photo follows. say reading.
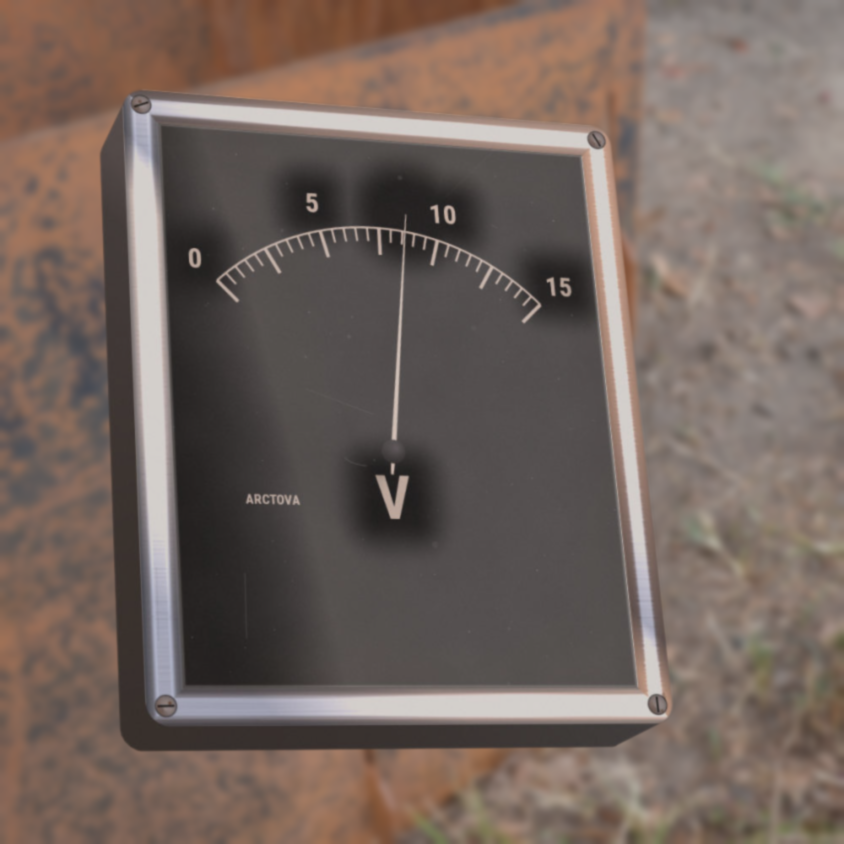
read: 8.5 V
